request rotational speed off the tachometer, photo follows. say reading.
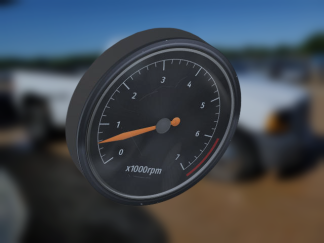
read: 600 rpm
